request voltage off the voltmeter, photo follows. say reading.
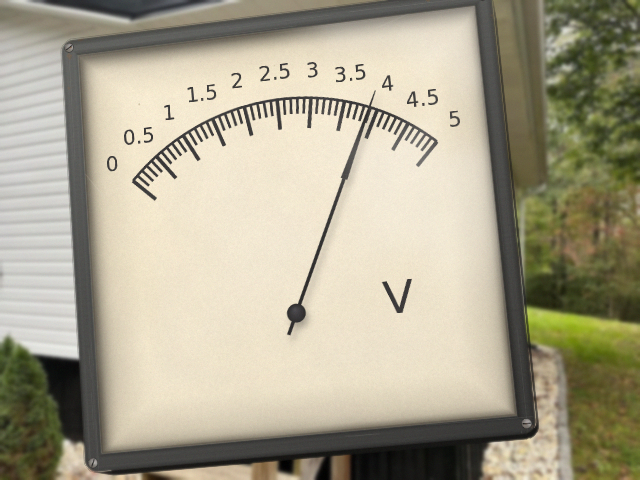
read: 3.9 V
